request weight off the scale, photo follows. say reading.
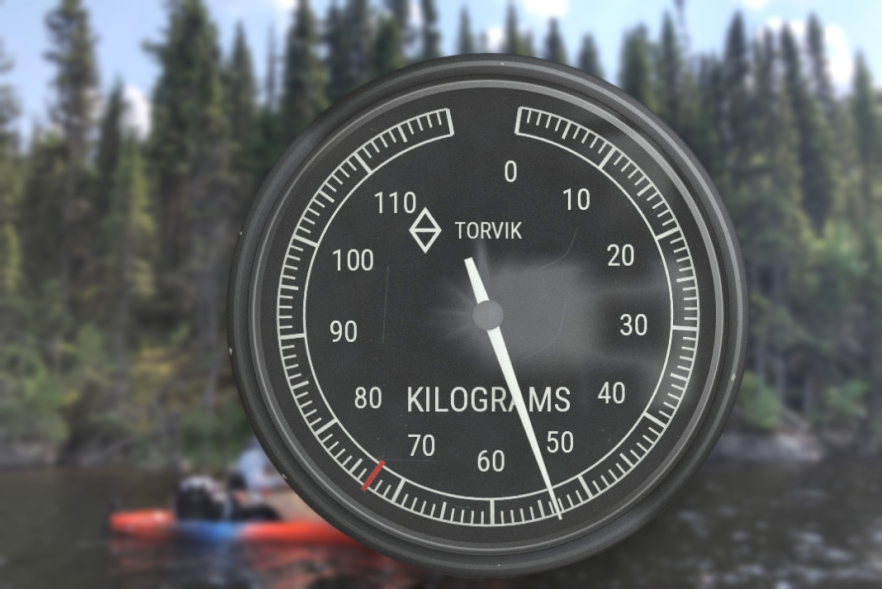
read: 53.5 kg
